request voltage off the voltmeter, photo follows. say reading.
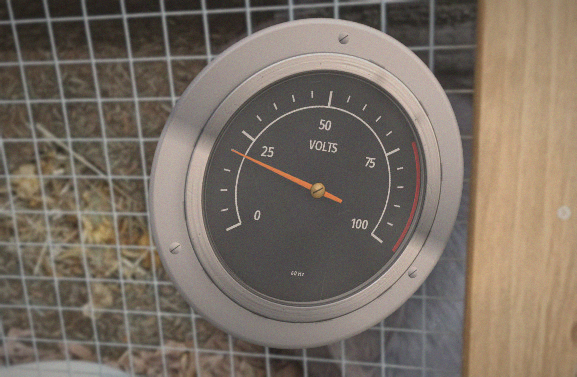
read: 20 V
